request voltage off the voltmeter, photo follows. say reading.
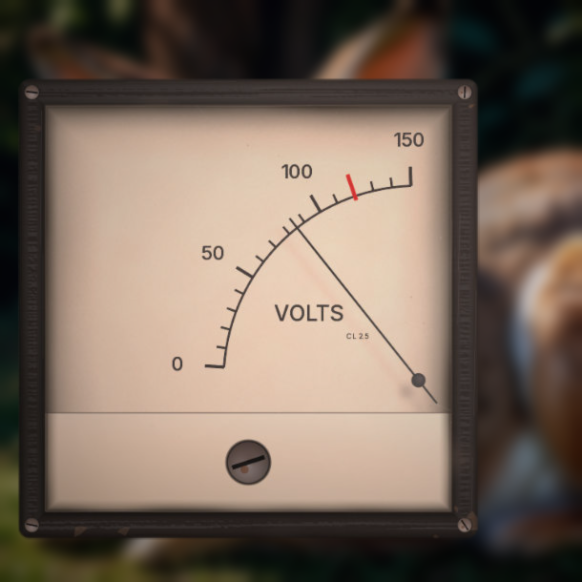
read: 85 V
